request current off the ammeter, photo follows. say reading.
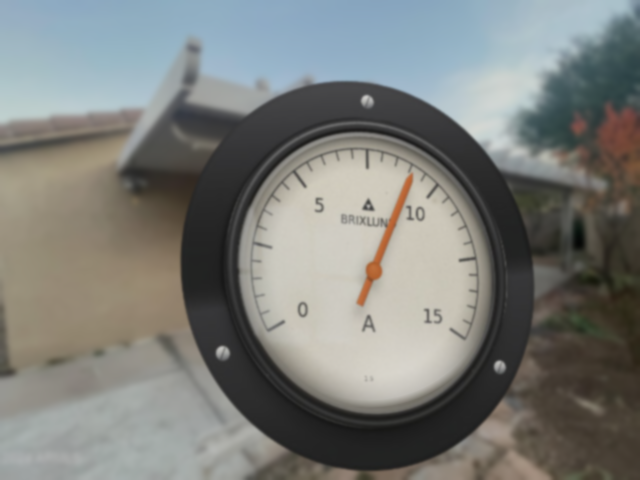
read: 9 A
